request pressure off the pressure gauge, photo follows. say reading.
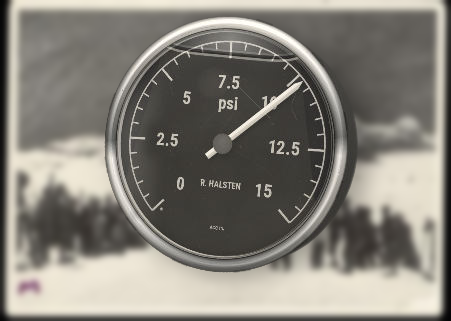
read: 10.25 psi
